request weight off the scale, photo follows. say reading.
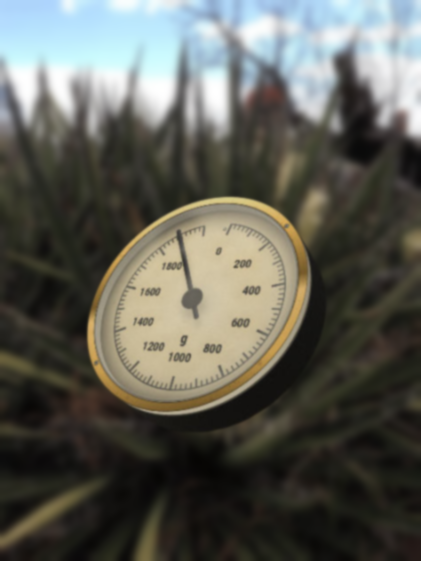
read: 1900 g
